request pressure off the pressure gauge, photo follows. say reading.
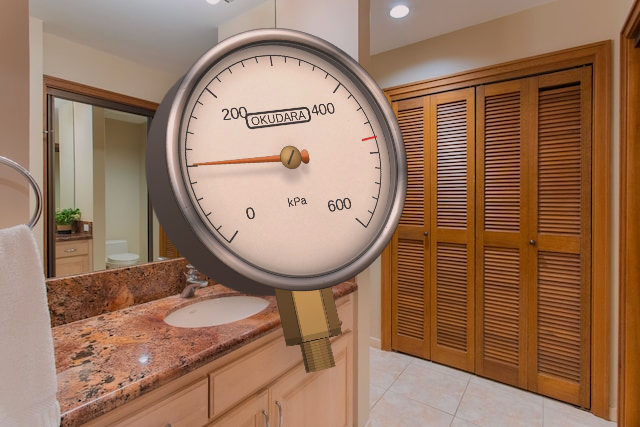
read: 100 kPa
